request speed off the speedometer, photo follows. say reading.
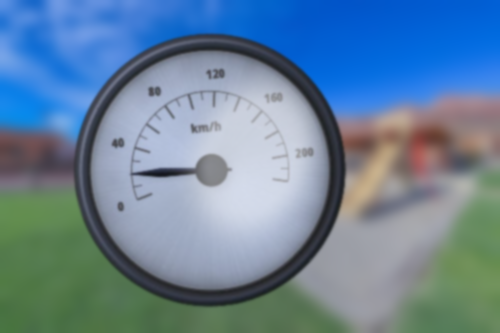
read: 20 km/h
